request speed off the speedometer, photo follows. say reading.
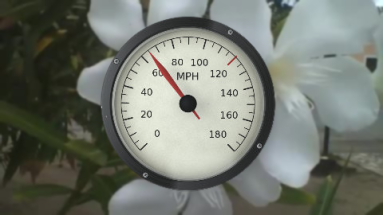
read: 65 mph
